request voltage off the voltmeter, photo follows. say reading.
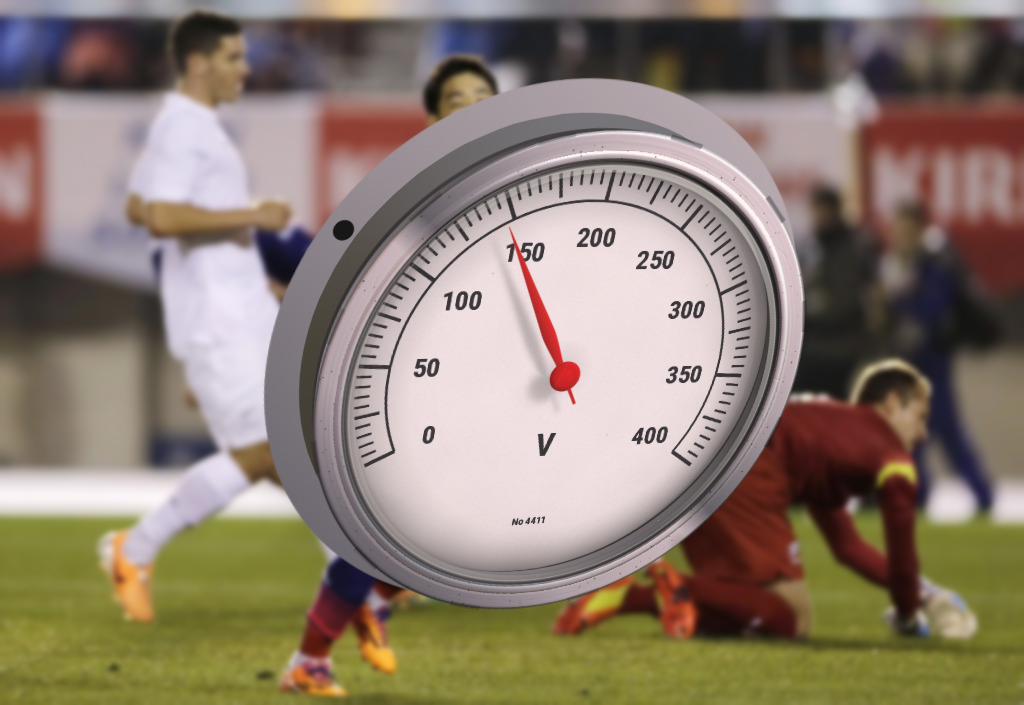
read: 145 V
